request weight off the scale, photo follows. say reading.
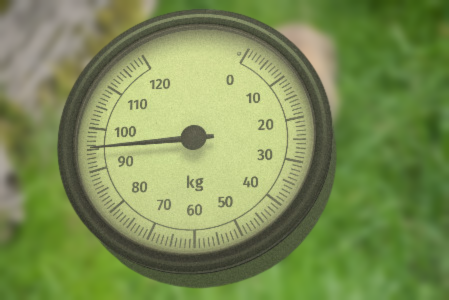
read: 95 kg
